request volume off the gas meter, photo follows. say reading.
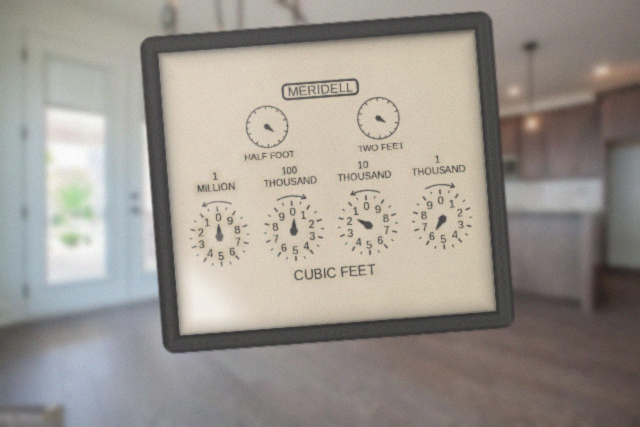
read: 1600 ft³
